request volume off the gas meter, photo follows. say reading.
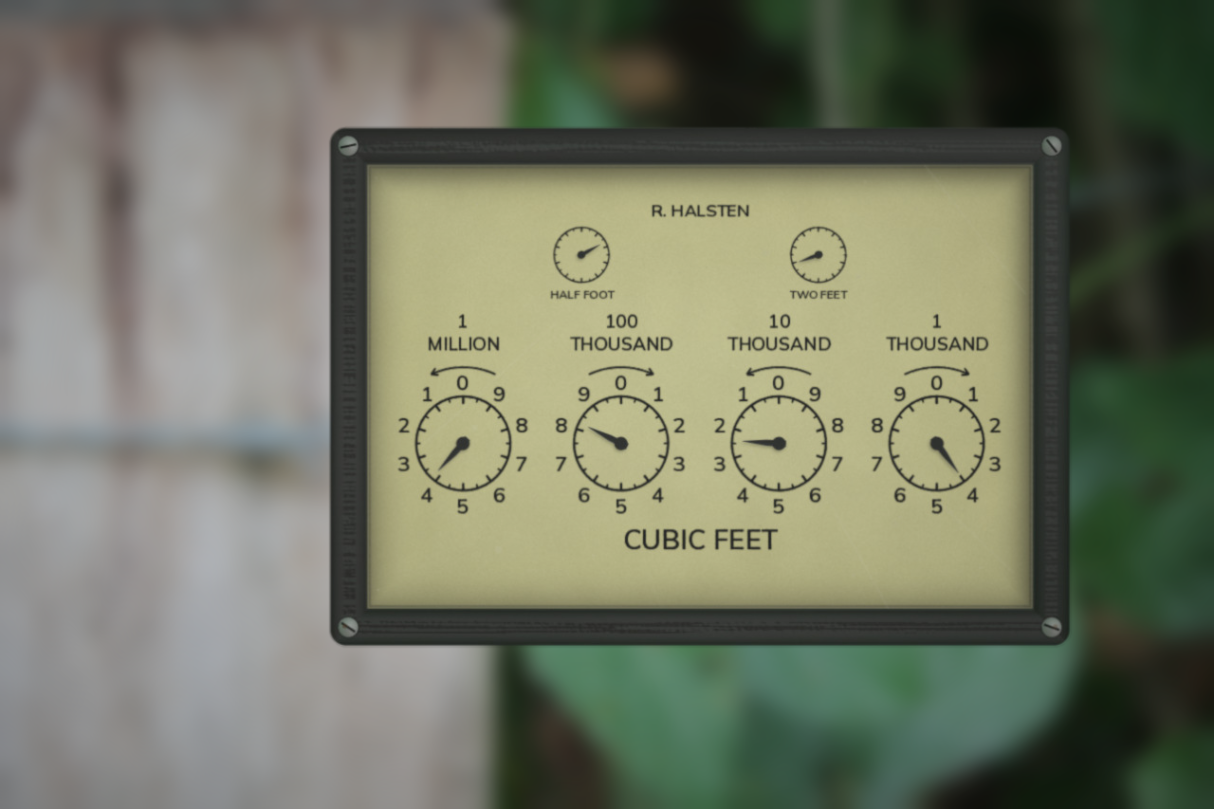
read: 382400 ft³
